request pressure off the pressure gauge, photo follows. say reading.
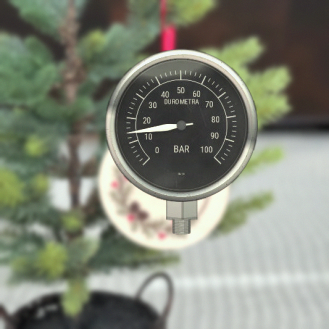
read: 14 bar
